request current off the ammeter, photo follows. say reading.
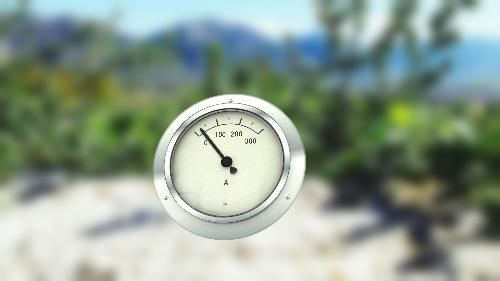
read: 25 A
